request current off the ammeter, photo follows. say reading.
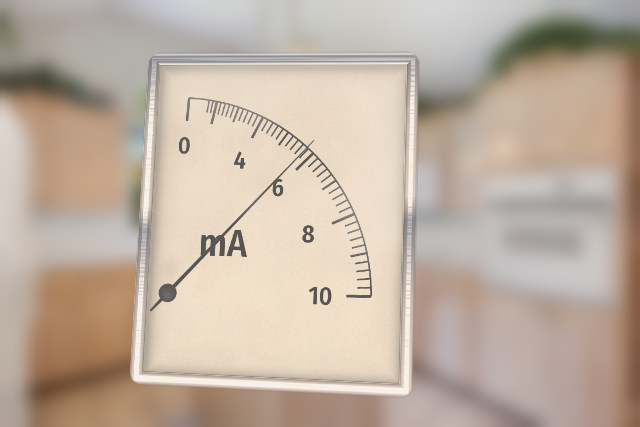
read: 5.8 mA
